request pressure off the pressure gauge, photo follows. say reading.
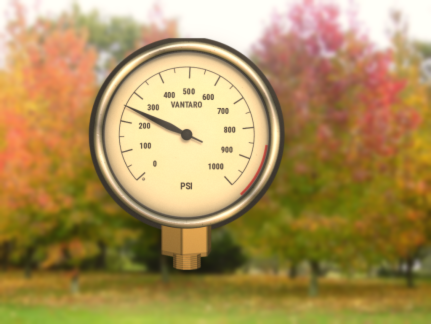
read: 250 psi
